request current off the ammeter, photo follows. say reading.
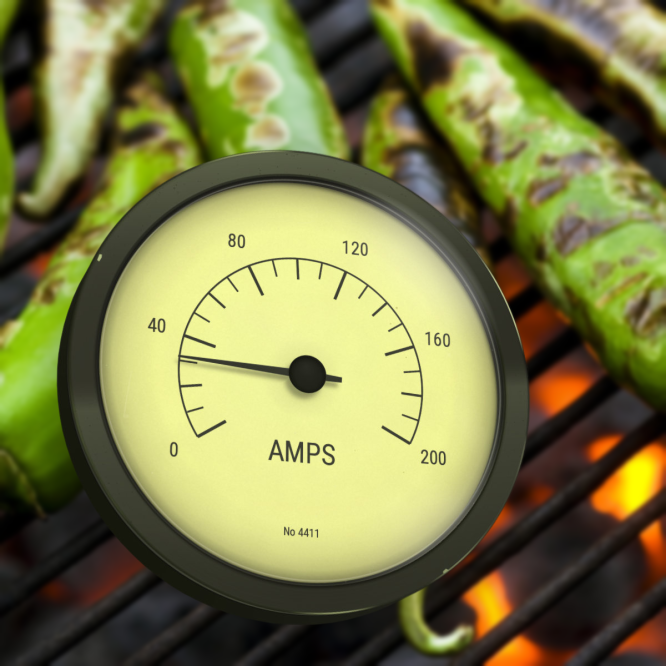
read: 30 A
